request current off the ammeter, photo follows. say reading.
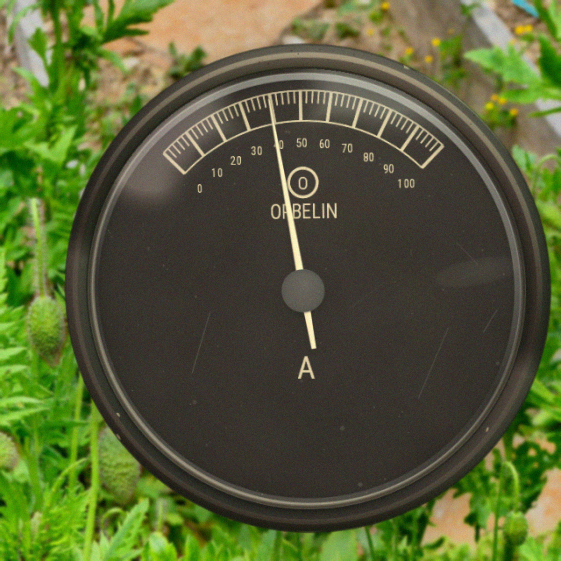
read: 40 A
